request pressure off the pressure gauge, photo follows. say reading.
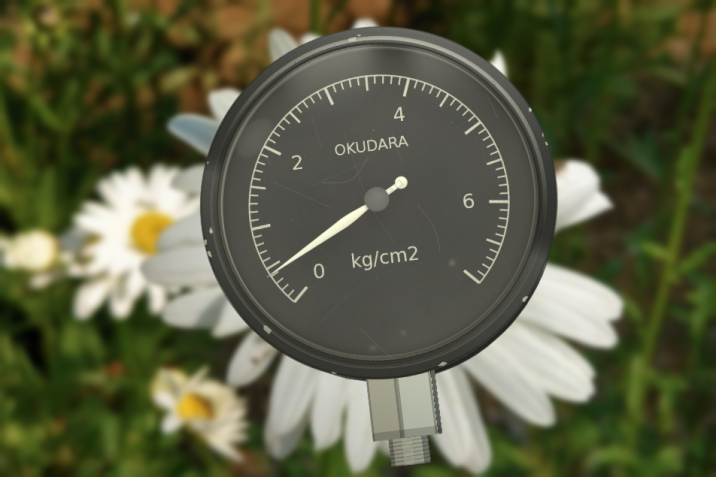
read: 0.4 kg/cm²
